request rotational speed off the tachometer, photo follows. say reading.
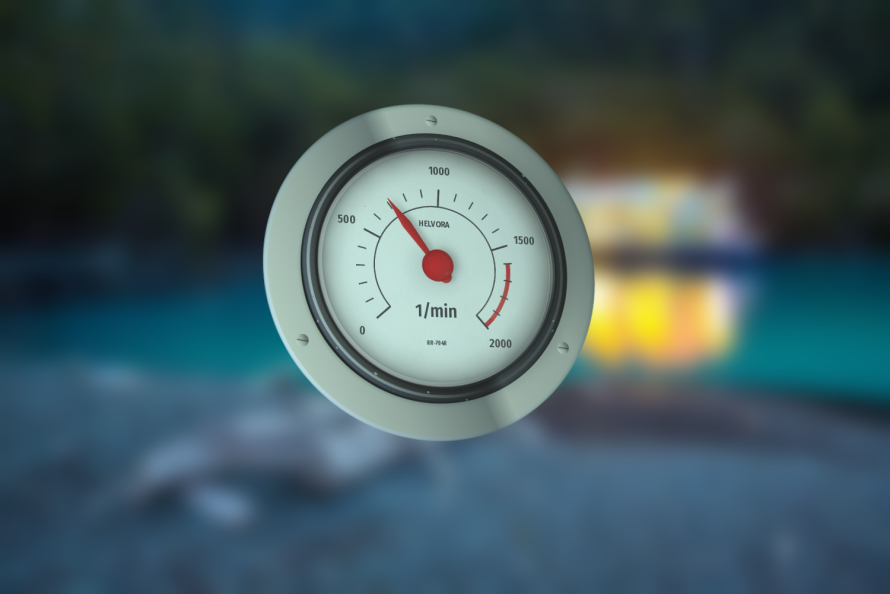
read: 700 rpm
